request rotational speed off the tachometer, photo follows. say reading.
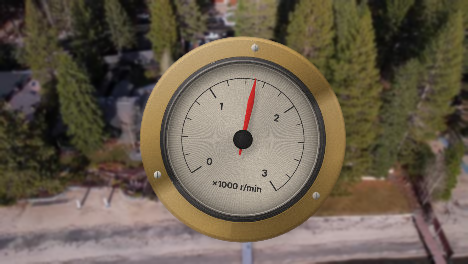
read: 1500 rpm
